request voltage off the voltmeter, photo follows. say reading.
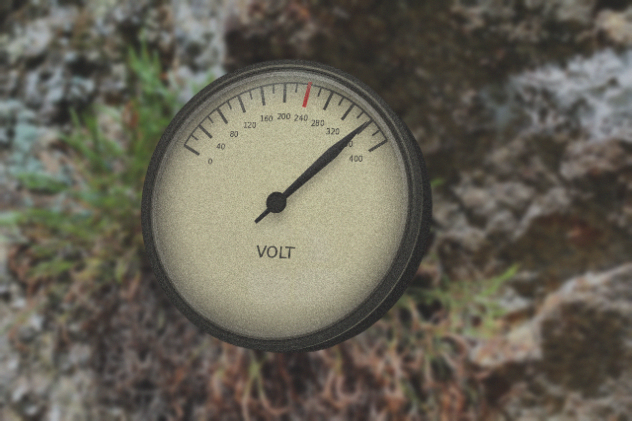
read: 360 V
